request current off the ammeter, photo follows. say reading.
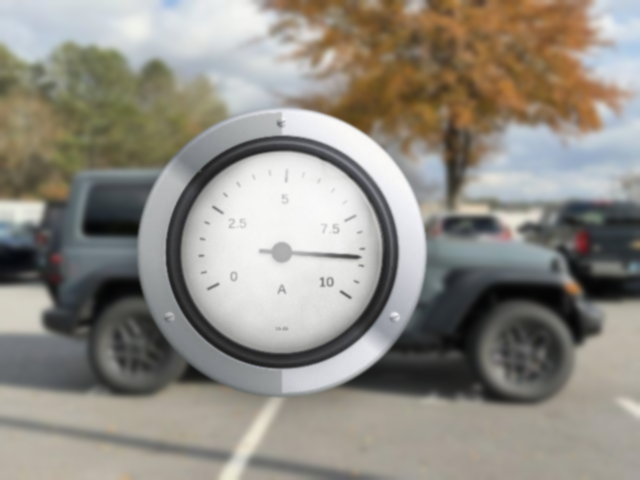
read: 8.75 A
